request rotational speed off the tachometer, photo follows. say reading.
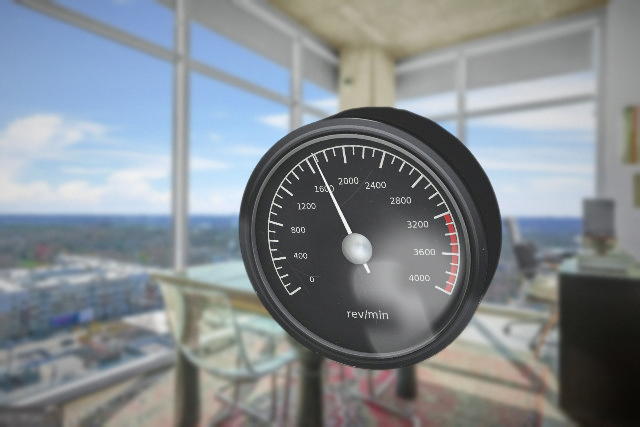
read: 1700 rpm
